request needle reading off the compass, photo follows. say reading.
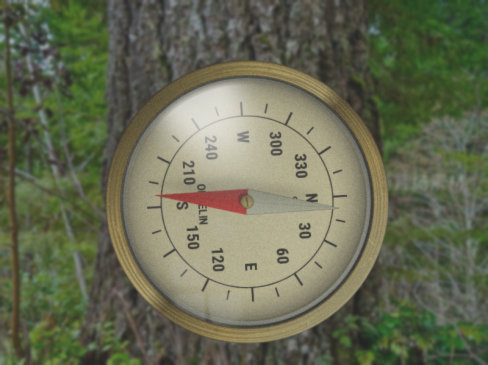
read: 187.5 °
